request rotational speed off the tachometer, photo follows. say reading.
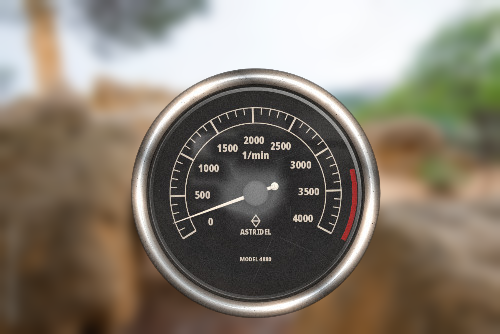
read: 200 rpm
